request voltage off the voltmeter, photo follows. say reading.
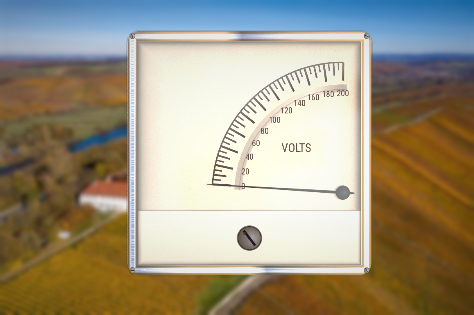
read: 0 V
